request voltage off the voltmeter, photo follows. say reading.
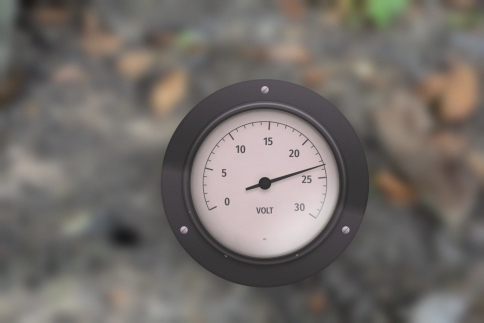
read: 23.5 V
